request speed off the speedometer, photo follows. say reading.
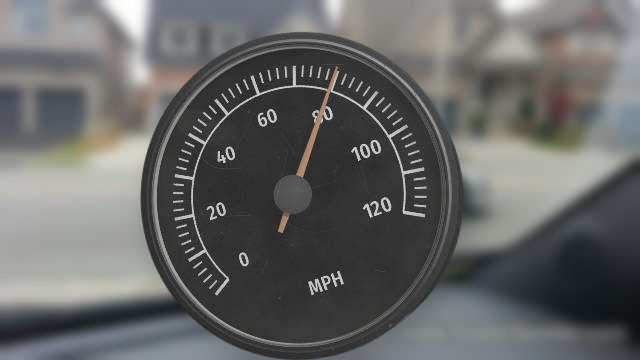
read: 80 mph
